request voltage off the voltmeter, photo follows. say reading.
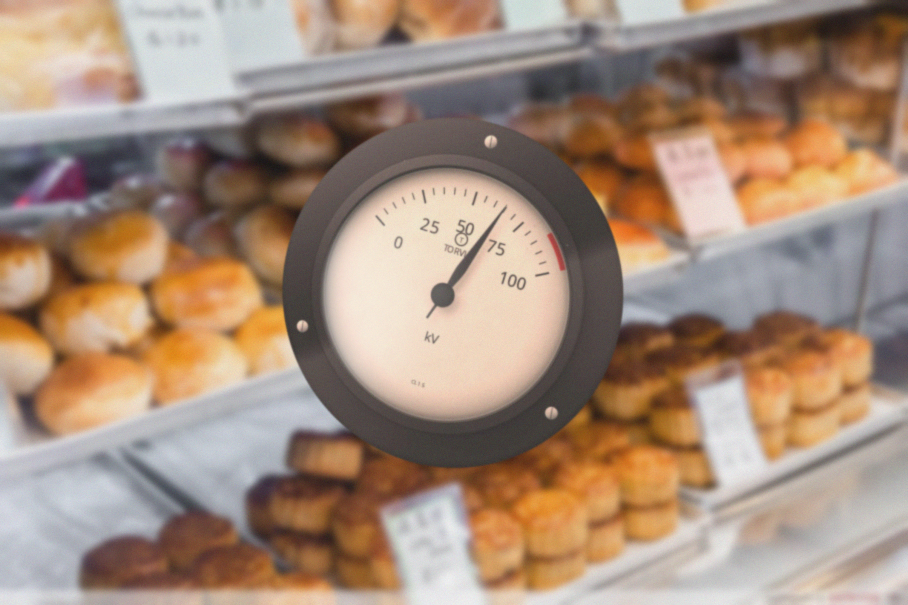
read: 65 kV
